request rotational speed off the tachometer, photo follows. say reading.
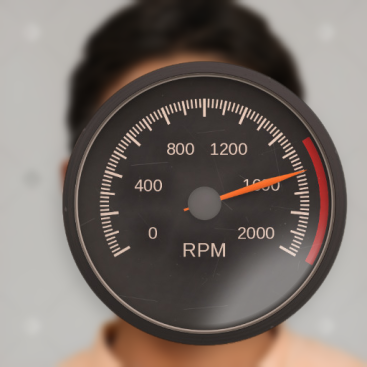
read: 1600 rpm
